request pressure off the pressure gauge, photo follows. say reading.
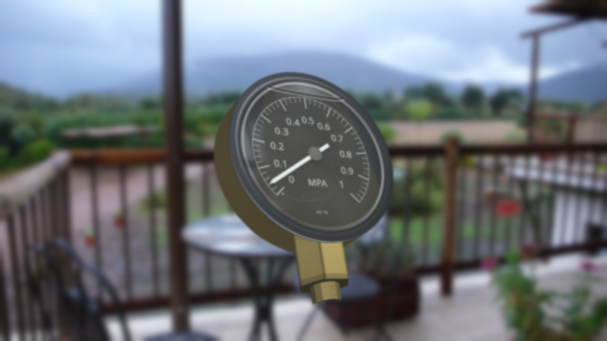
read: 0.04 MPa
